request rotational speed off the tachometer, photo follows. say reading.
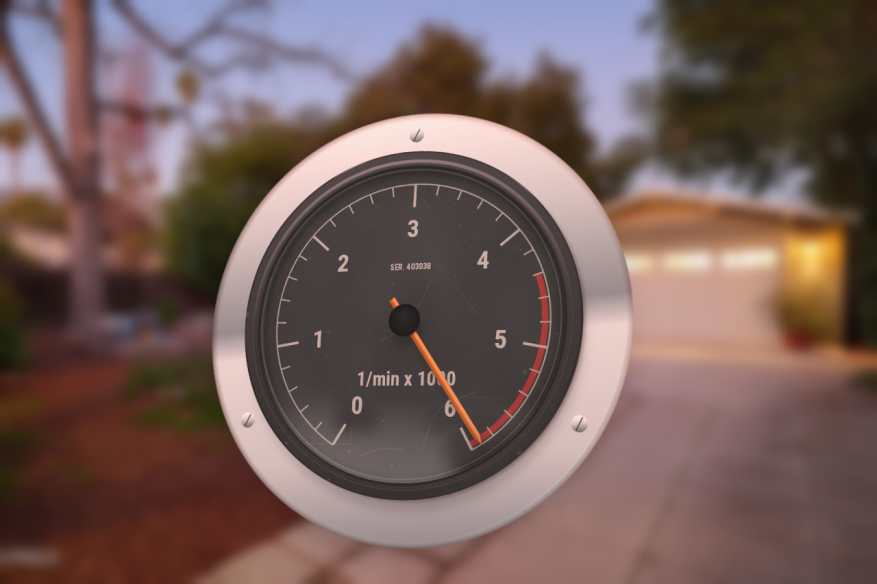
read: 5900 rpm
